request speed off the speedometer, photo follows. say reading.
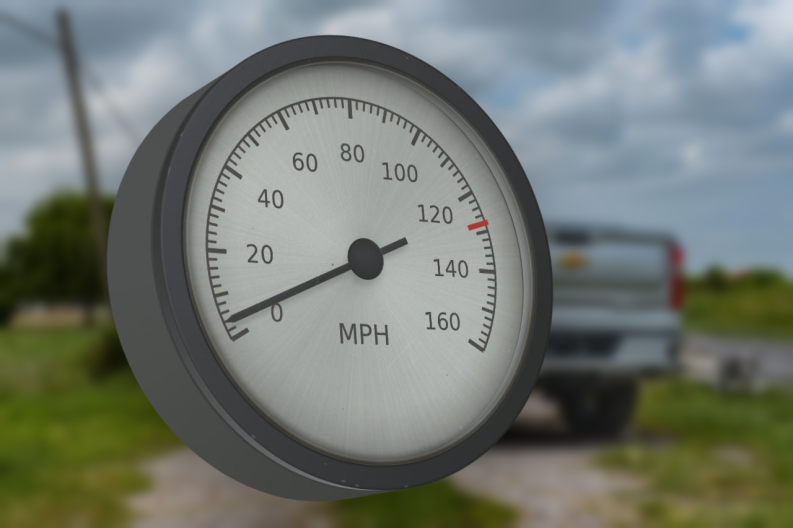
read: 4 mph
